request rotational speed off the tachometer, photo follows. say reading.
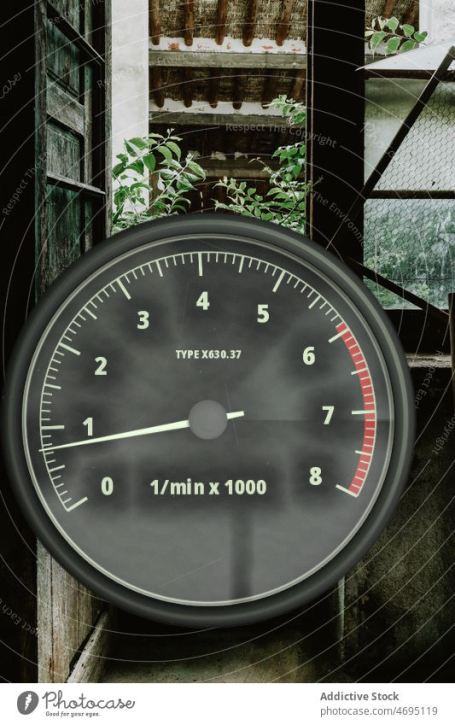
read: 750 rpm
